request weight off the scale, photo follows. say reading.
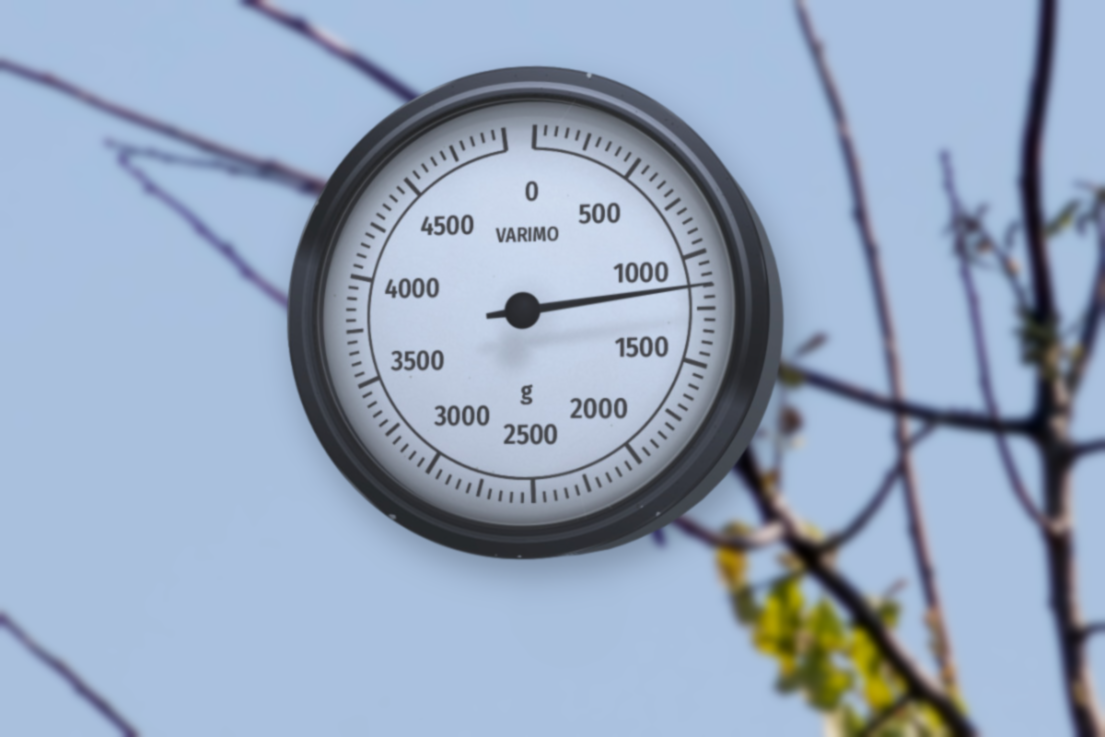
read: 1150 g
